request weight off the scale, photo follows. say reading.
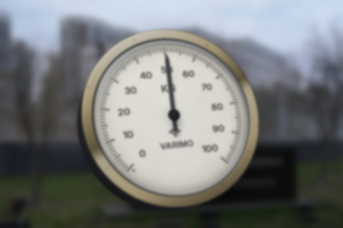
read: 50 kg
